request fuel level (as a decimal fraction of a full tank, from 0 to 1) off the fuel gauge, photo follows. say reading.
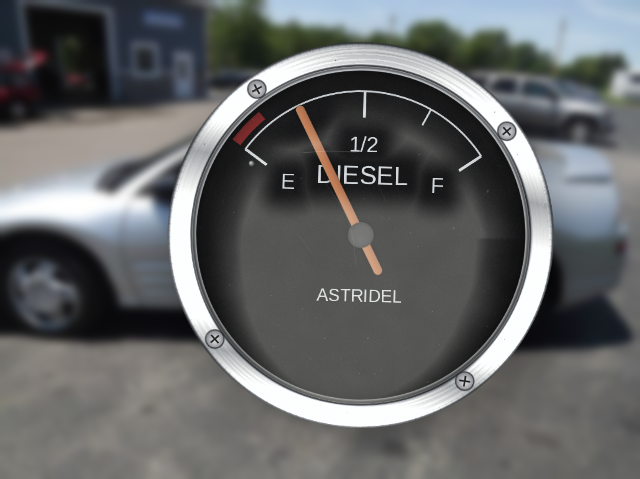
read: 0.25
